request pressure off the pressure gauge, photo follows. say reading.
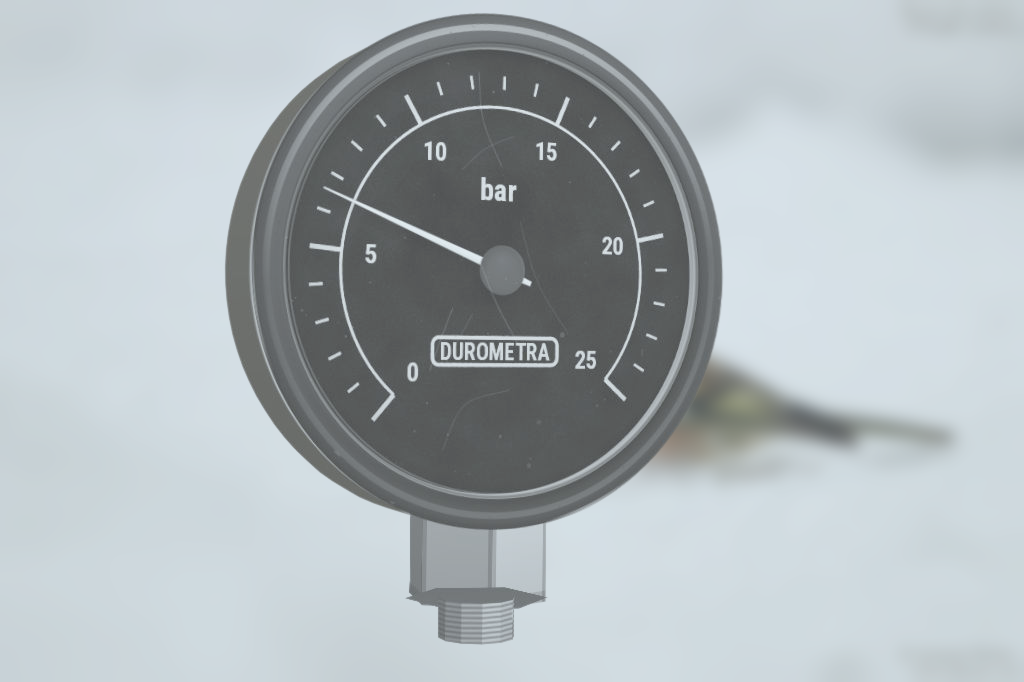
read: 6.5 bar
